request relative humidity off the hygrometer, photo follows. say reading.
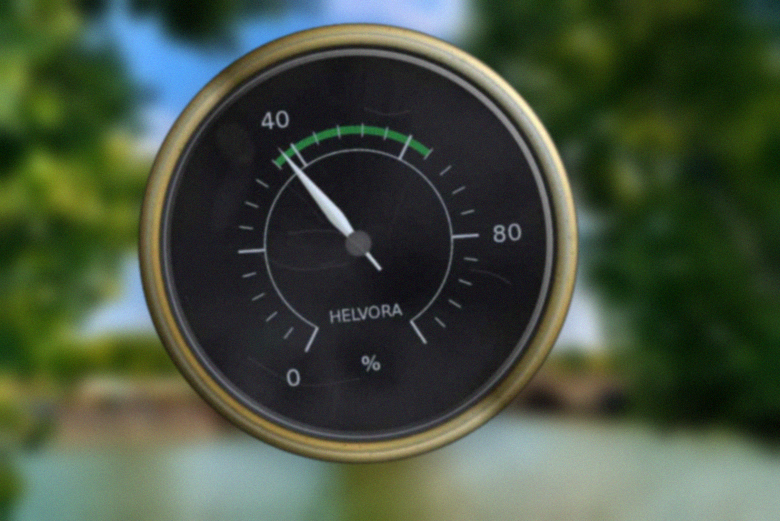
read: 38 %
